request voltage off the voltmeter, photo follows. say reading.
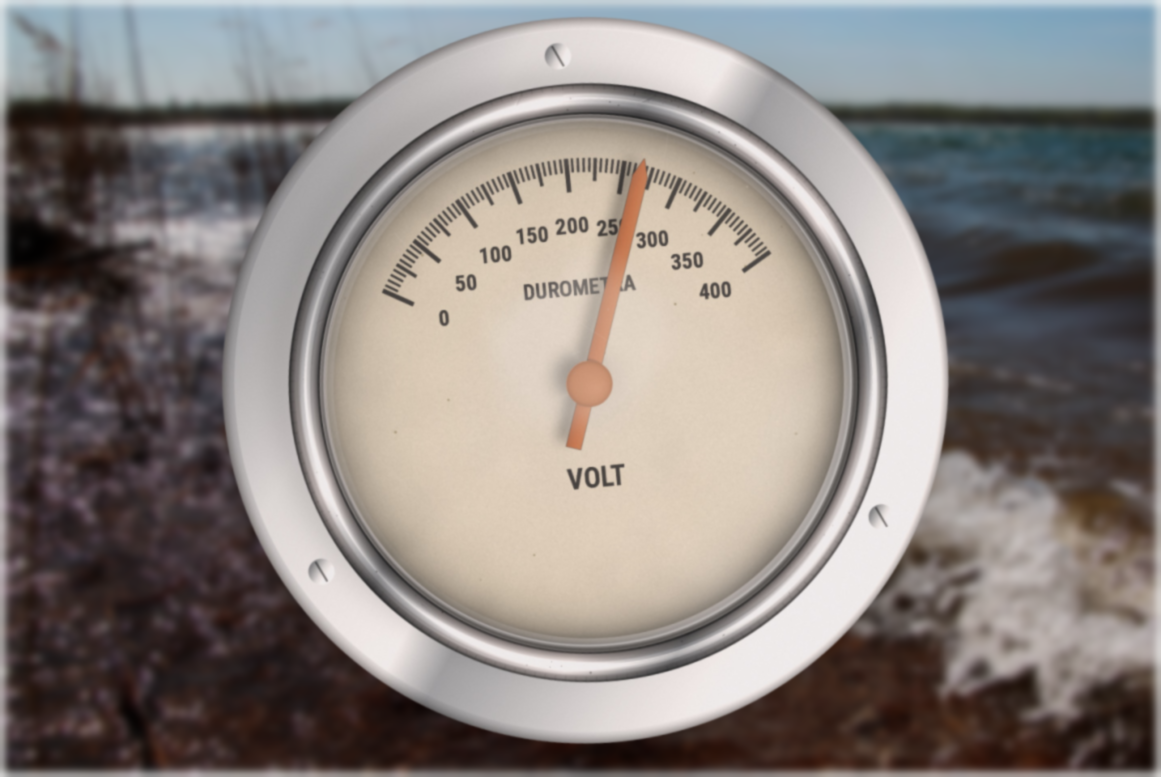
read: 265 V
